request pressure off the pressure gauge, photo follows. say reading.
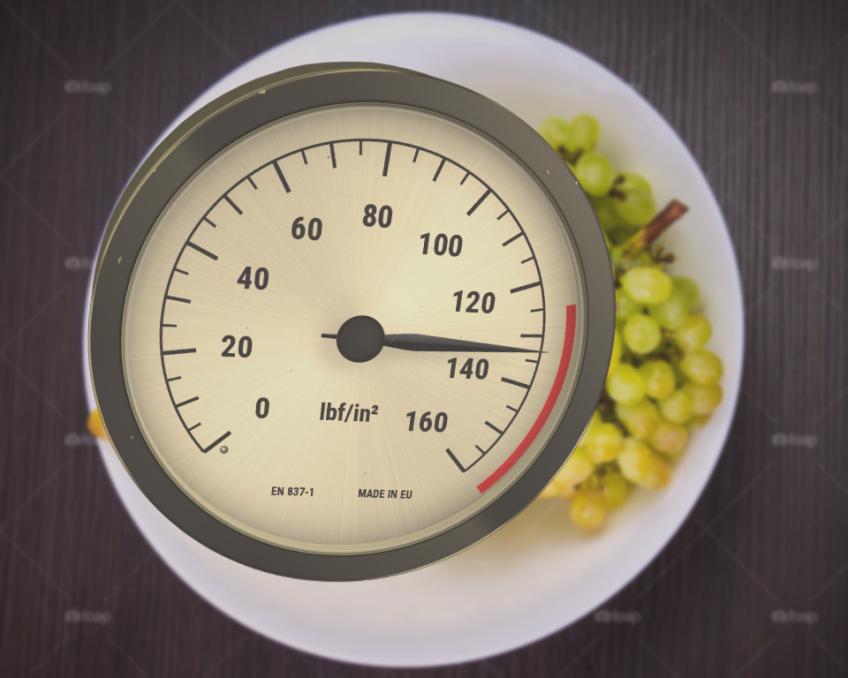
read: 132.5 psi
